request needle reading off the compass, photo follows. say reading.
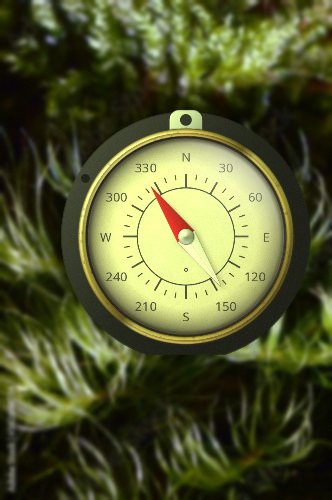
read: 325 °
